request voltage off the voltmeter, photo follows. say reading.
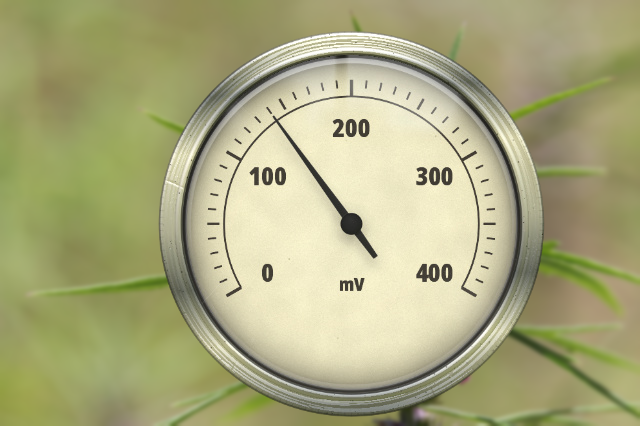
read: 140 mV
